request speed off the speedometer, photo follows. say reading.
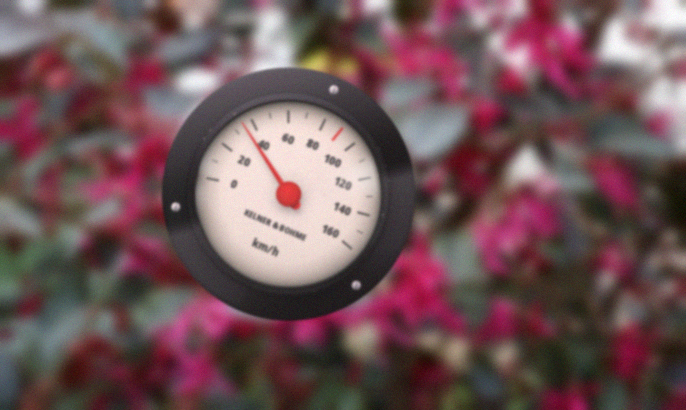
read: 35 km/h
